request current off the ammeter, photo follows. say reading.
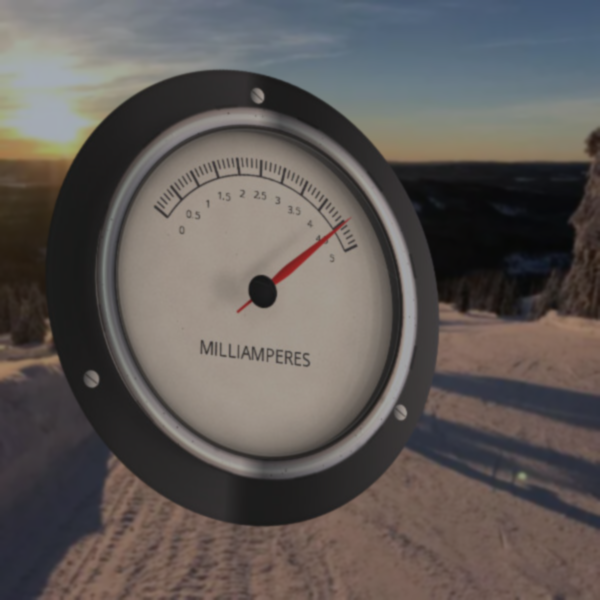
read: 4.5 mA
